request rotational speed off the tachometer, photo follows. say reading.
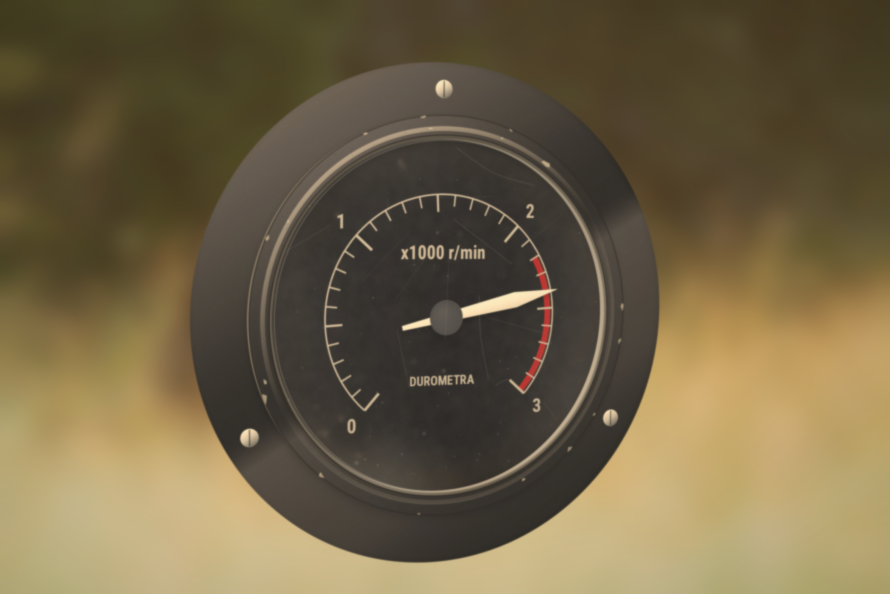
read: 2400 rpm
